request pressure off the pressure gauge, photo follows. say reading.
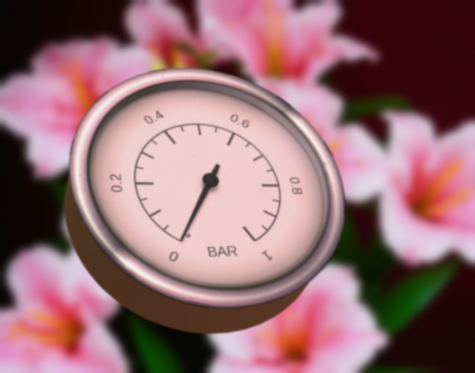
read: 0 bar
